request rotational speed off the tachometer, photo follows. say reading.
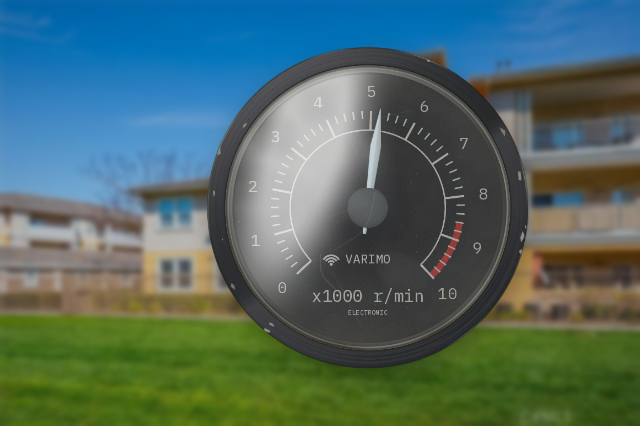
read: 5200 rpm
